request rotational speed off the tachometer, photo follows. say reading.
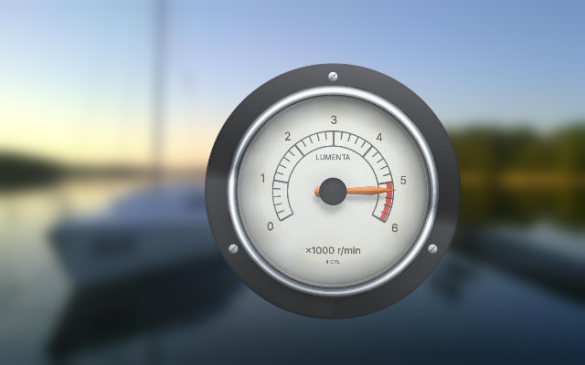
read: 5200 rpm
